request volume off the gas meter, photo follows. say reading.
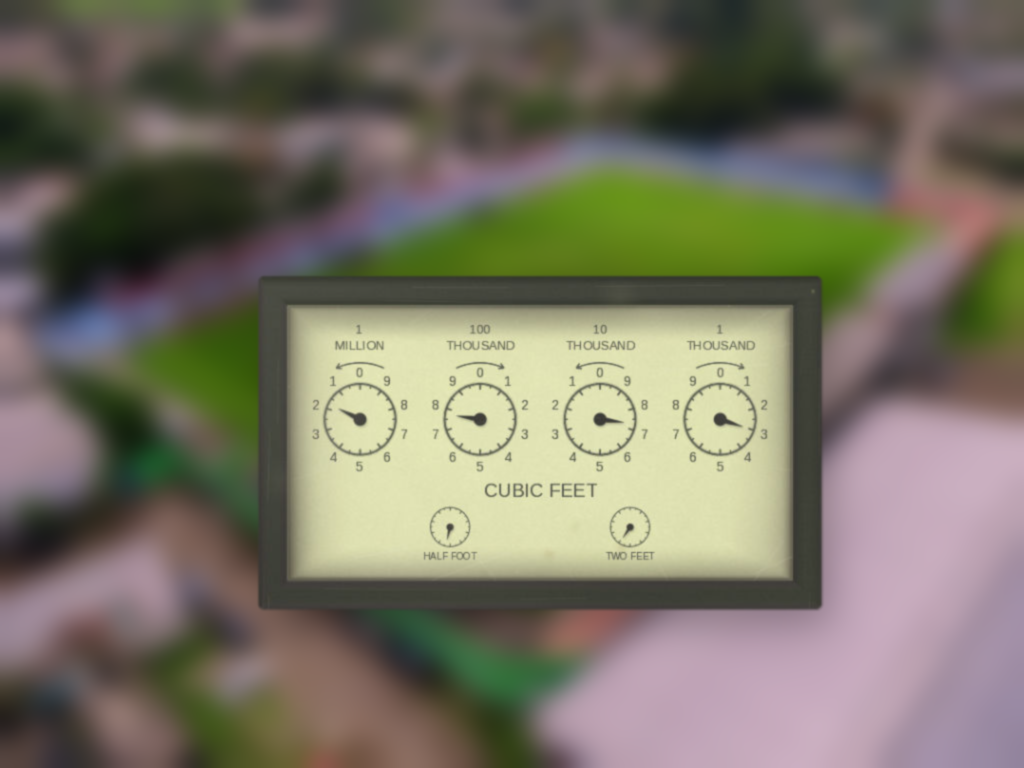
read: 177300 ft³
